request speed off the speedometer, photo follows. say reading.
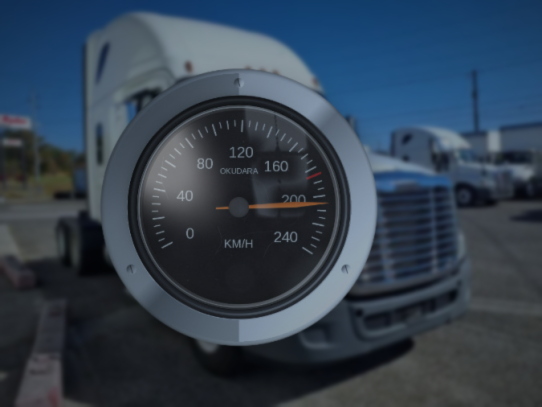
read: 205 km/h
